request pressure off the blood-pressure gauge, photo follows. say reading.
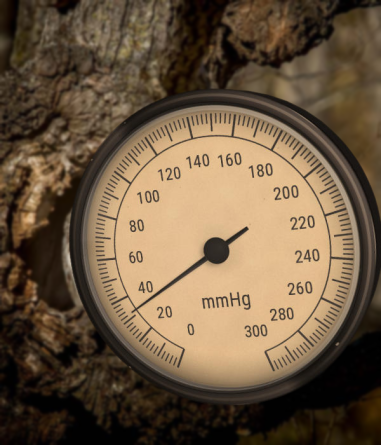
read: 32 mmHg
